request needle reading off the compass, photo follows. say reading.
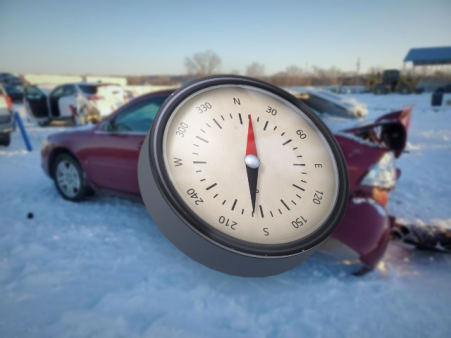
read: 10 °
